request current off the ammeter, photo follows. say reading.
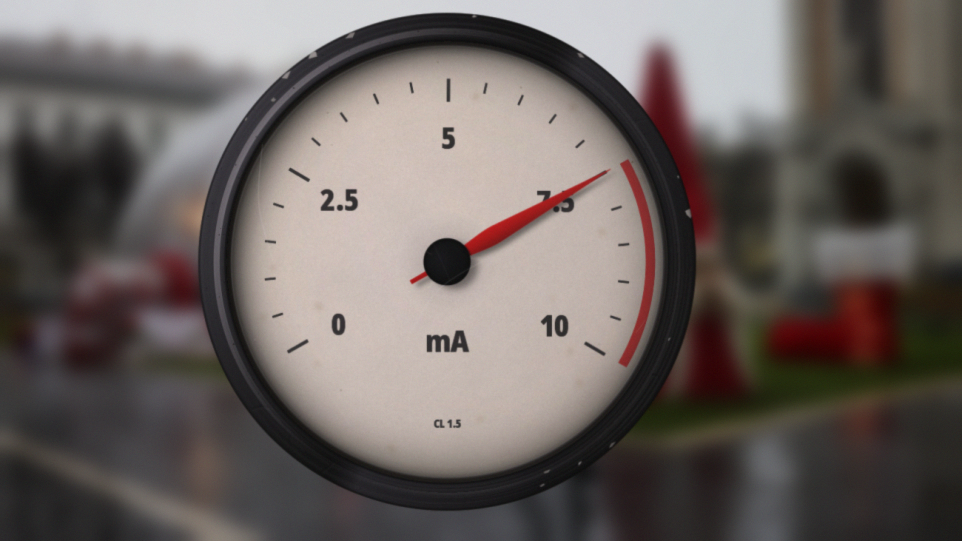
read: 7.5 mA
